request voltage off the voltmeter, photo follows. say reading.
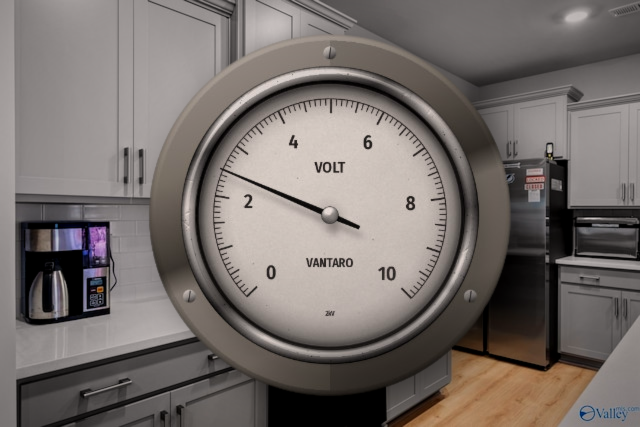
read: 2.5 V
